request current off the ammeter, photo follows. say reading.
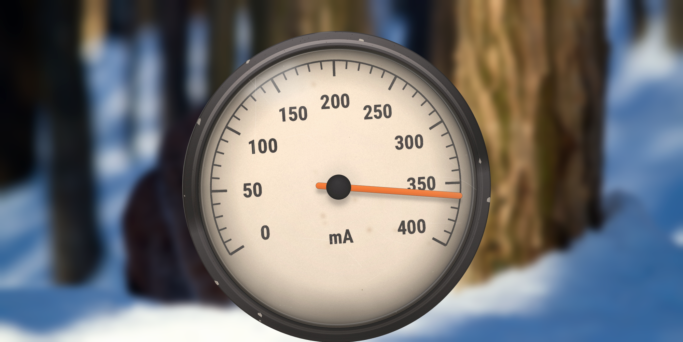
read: 360 mA
